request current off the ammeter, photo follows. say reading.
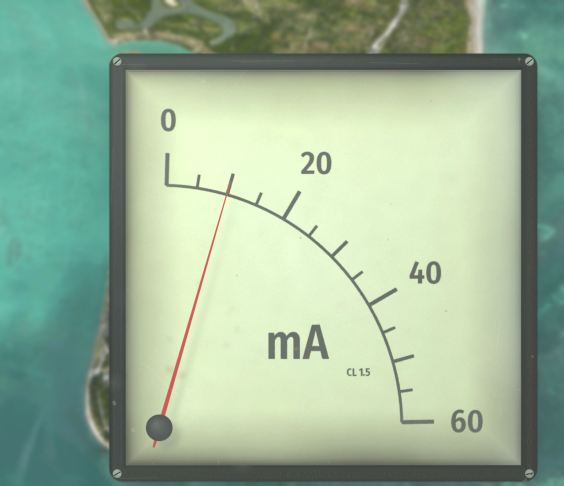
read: 10 mA
